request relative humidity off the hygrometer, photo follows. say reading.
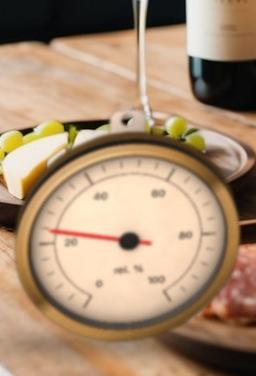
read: 24 %
